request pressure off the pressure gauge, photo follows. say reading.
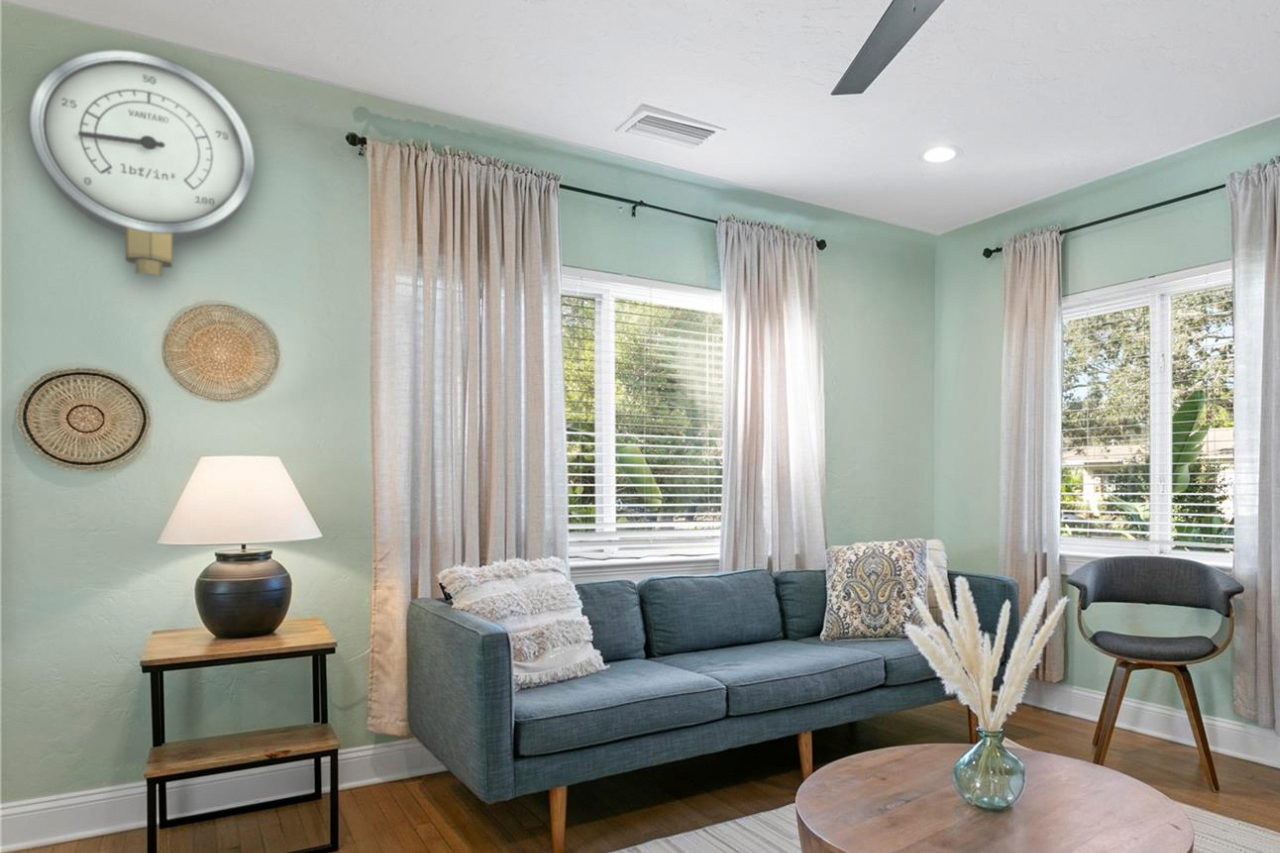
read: 15 psi
